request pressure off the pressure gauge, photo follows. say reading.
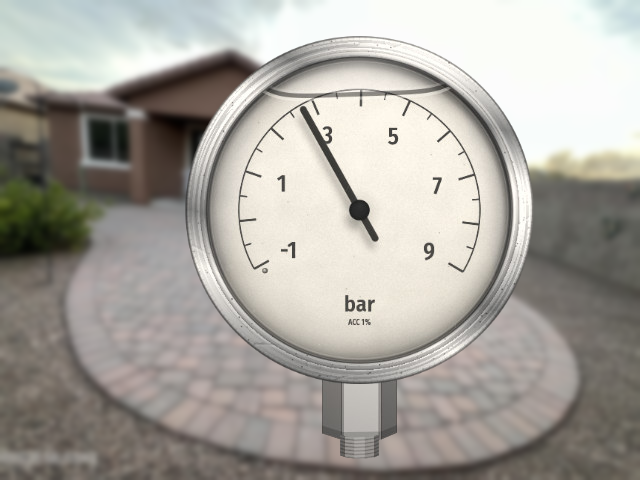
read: 2.75 bar
